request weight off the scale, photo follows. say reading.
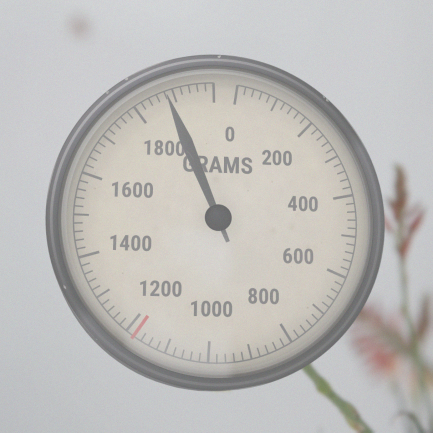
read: 1880 g
